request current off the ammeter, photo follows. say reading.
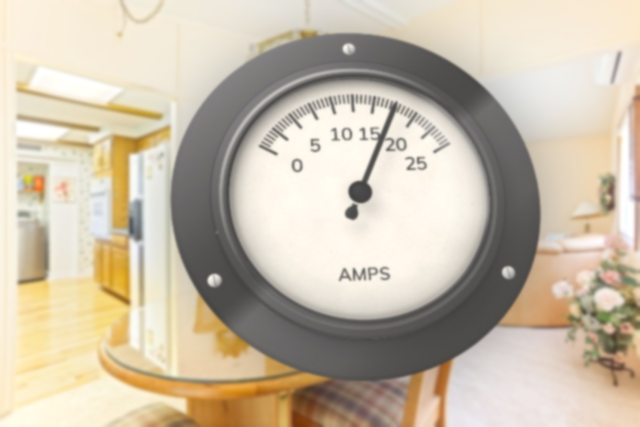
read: 17.5 A
